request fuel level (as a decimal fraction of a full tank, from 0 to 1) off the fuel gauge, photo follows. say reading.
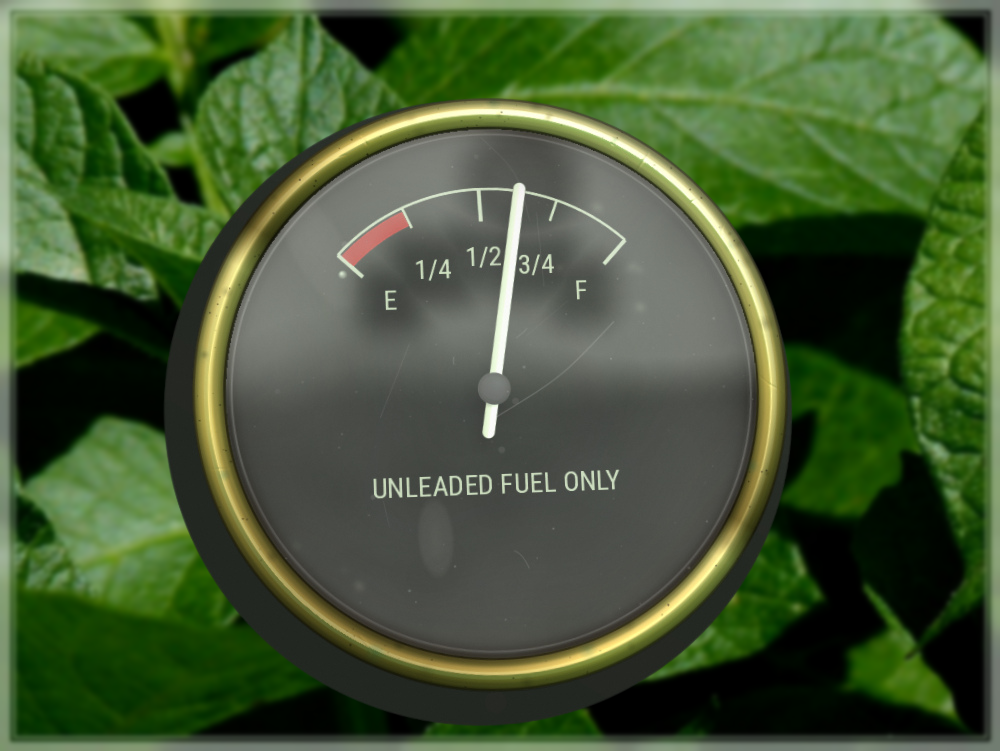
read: 0.625
